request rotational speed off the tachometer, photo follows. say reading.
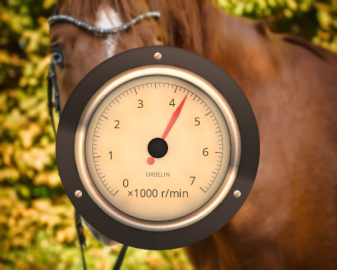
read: 4300 rpm
